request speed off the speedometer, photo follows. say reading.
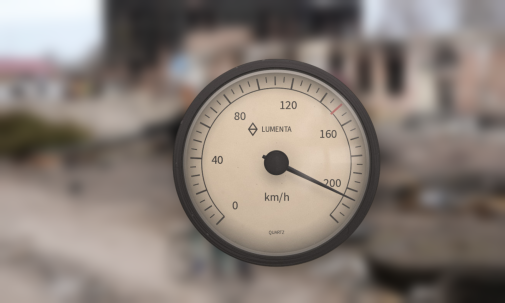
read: 205 km/h
